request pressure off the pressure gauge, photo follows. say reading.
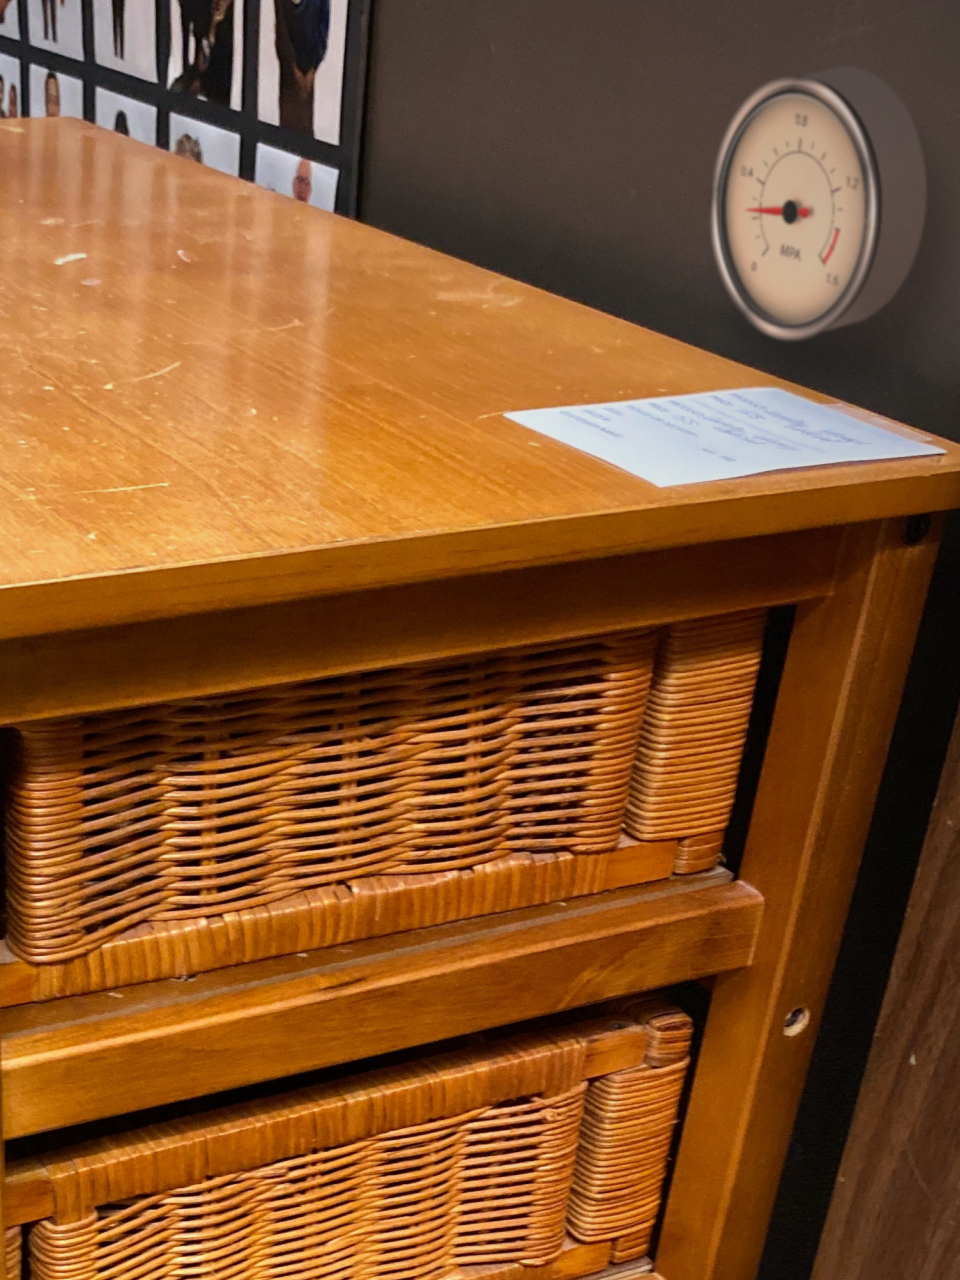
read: 0.25 MPa
